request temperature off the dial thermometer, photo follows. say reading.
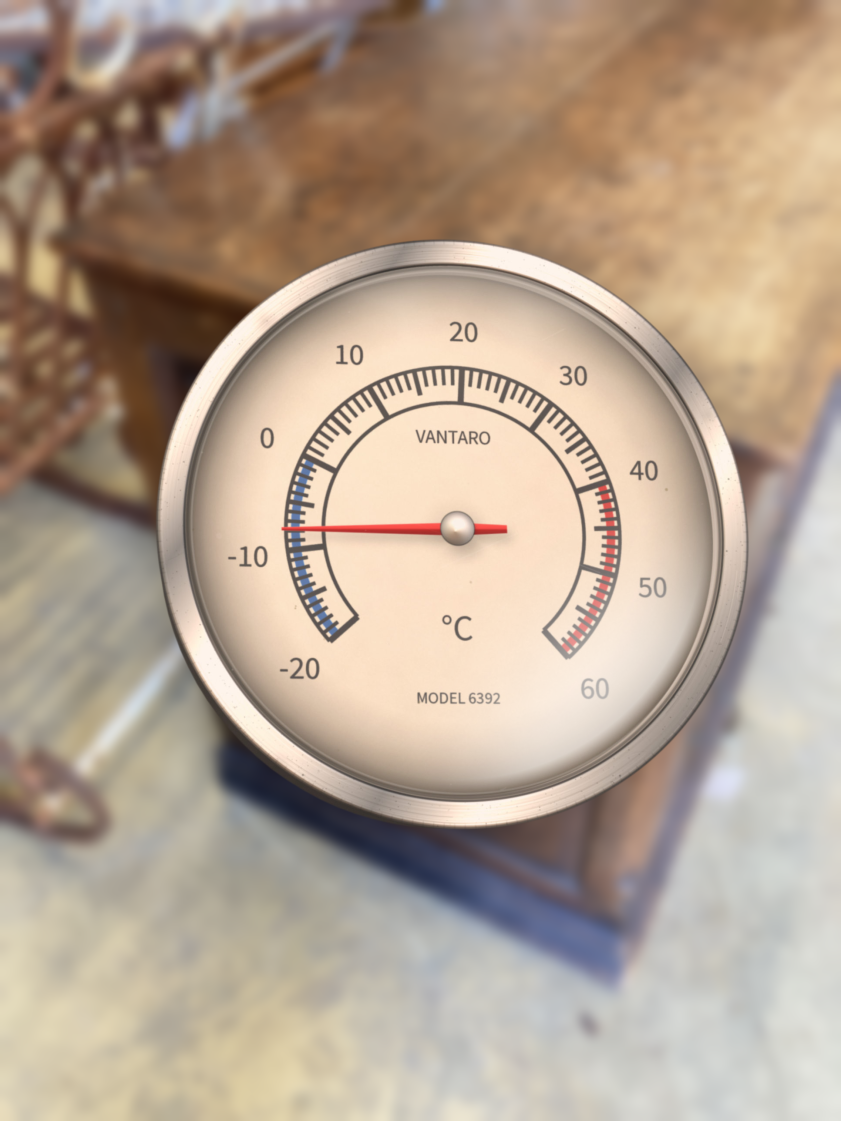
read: -8 °C
